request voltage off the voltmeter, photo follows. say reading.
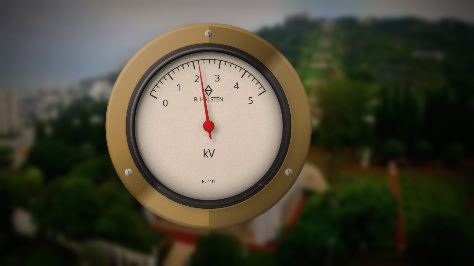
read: 2.2 kV
